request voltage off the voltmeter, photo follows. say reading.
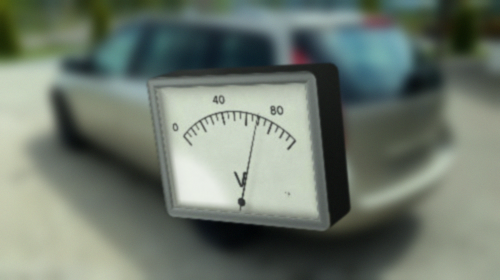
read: 70 V
